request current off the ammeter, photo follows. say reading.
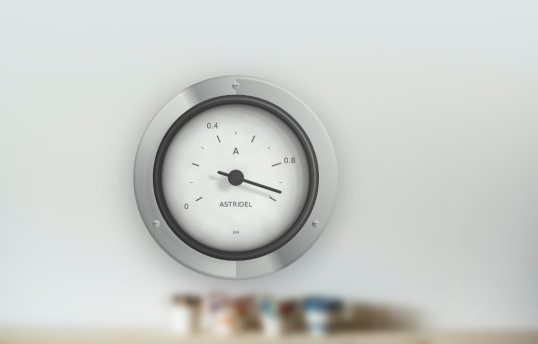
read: 0.95 A
